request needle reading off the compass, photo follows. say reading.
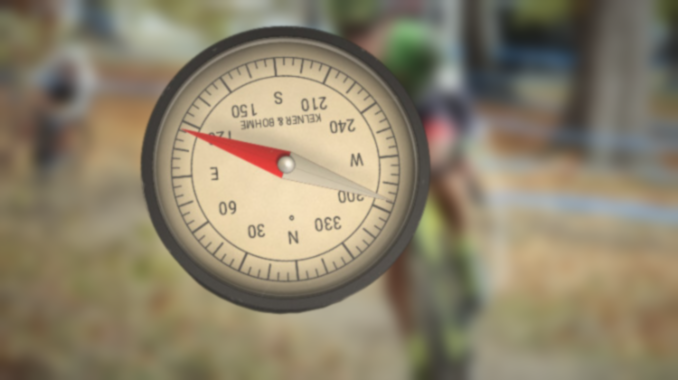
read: 115 °
